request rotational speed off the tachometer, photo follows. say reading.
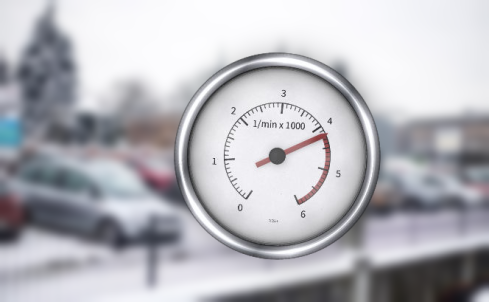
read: 4200 rpm
